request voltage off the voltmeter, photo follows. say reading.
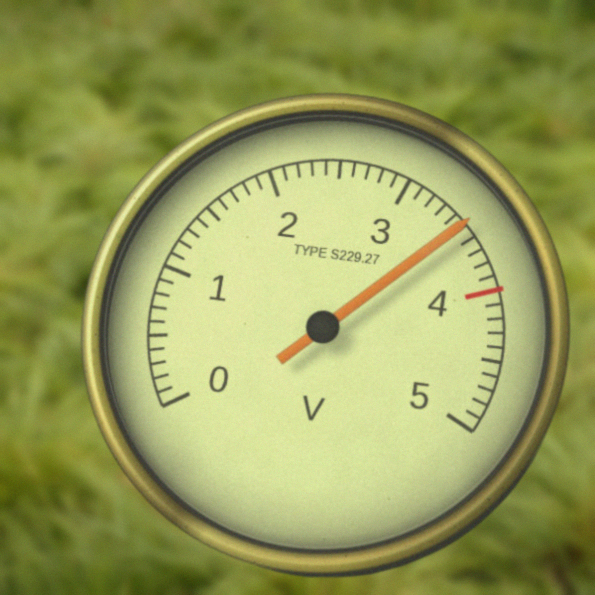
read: 3.5 V
